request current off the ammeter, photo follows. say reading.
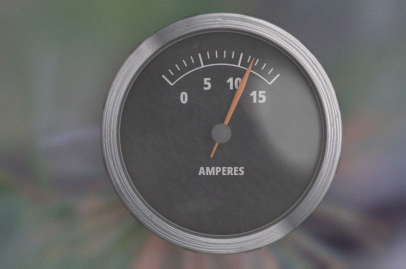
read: 11.5 A
